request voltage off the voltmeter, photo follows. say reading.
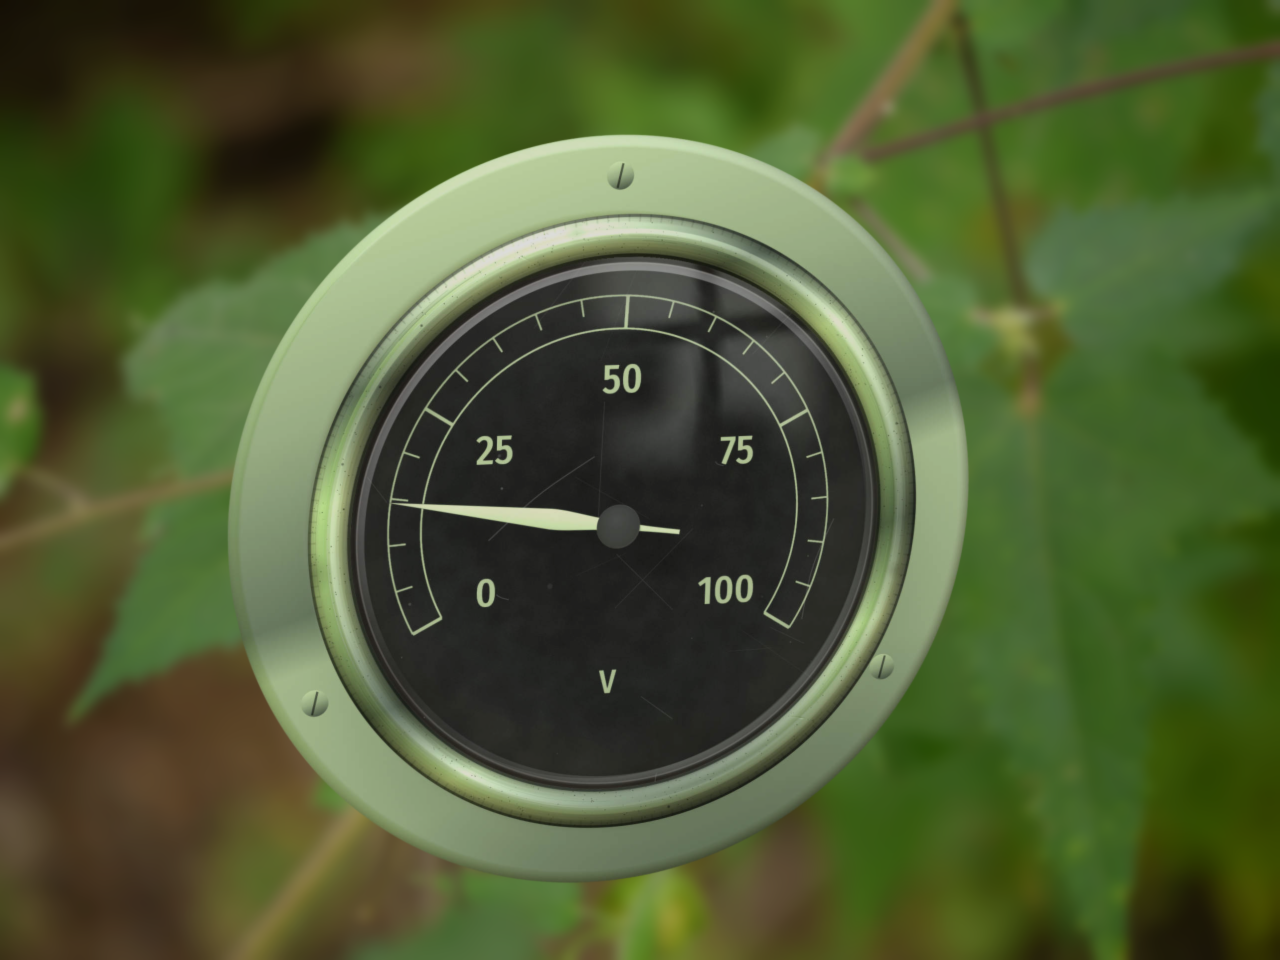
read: 15 V
